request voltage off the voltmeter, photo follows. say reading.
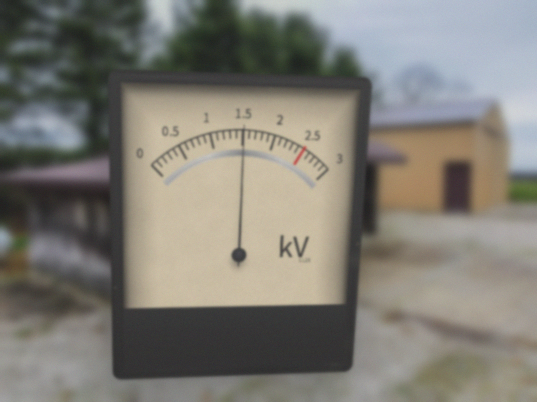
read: 1.5 kV
